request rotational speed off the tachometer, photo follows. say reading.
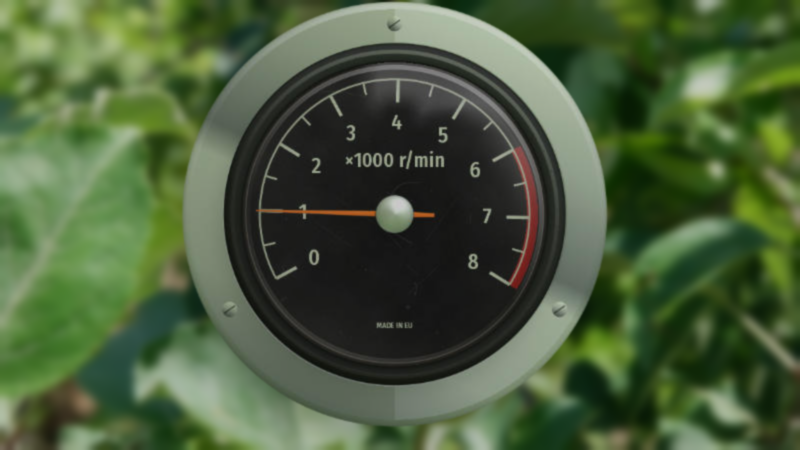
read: 1000 rpm
